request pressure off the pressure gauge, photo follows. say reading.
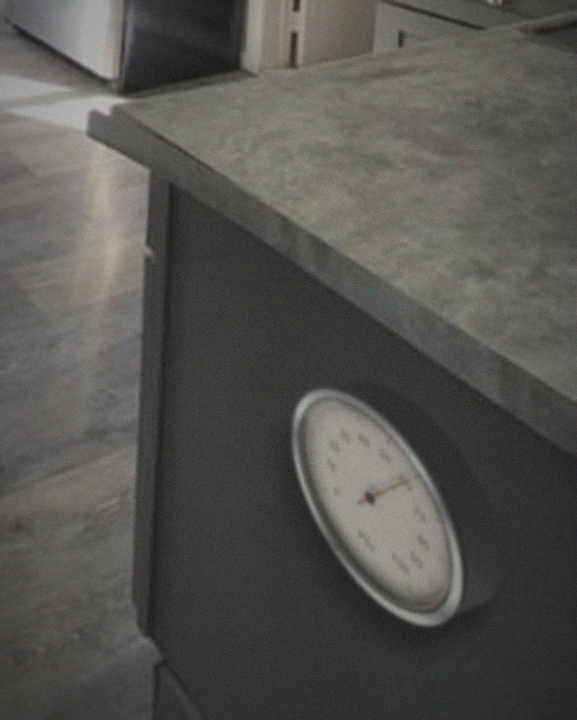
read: 60 psi
